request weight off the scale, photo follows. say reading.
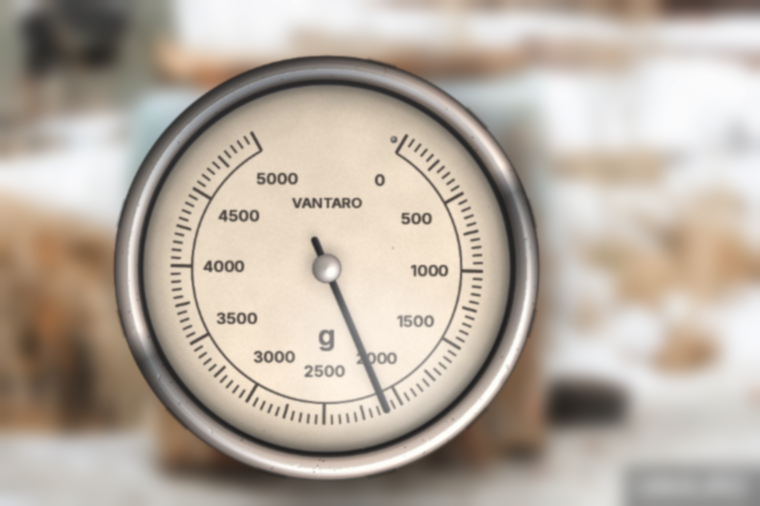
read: 2100 g
